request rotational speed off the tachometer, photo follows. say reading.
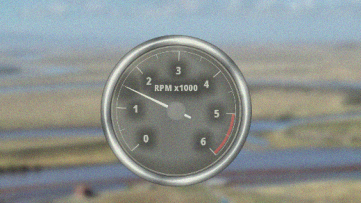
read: 1500 rpm
